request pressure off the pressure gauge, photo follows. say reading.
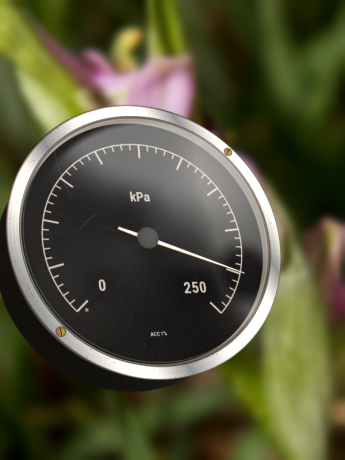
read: 225 kPa
